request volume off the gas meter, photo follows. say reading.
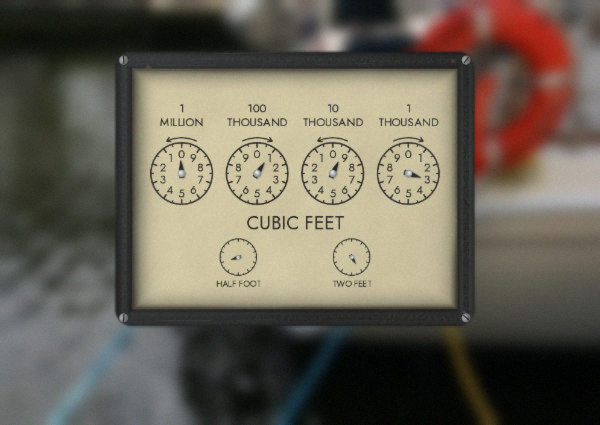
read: 9300 ft³
